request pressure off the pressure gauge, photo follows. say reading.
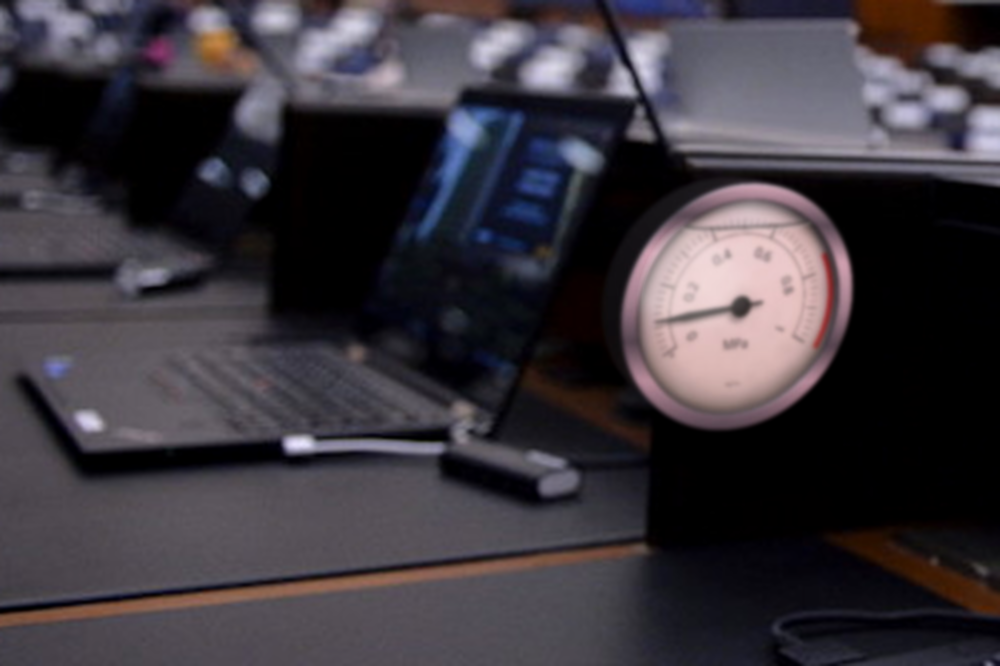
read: 0.1 MPa
